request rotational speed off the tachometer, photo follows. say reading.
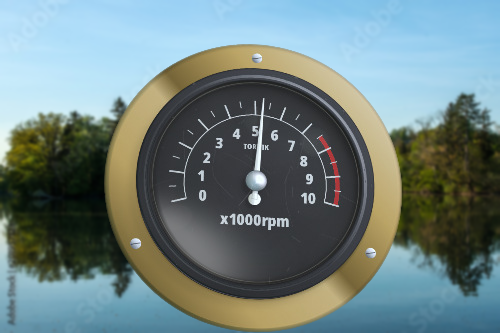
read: 5250 rpm
